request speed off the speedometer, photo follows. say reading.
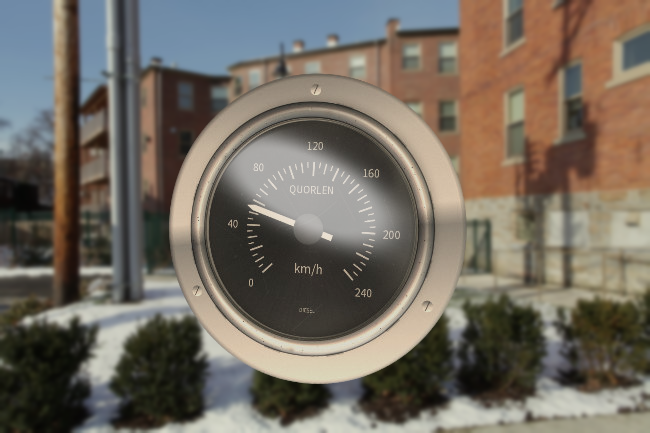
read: 55 km/h
